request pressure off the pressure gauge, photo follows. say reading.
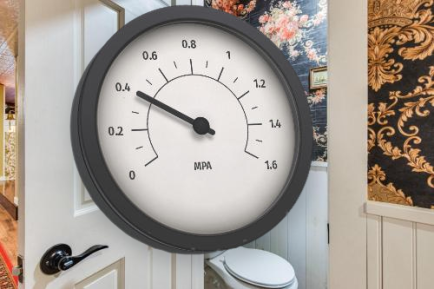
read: 0.4 MPa
